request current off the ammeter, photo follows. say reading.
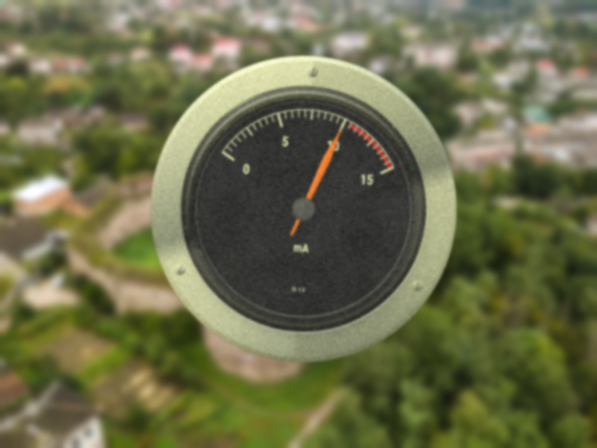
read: 10 mA
